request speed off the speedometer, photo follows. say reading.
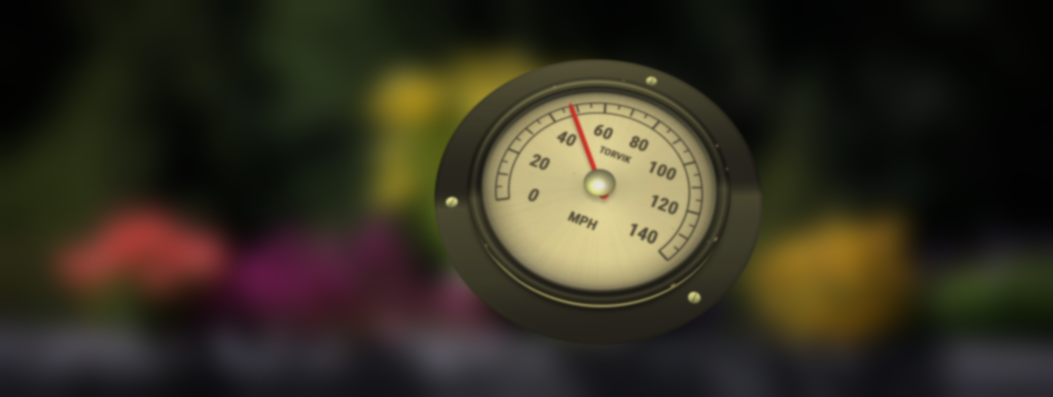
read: 47.5 mph
